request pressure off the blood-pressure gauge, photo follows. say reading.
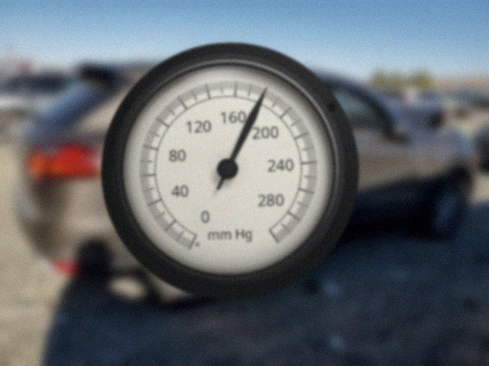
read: 180 mmHg
